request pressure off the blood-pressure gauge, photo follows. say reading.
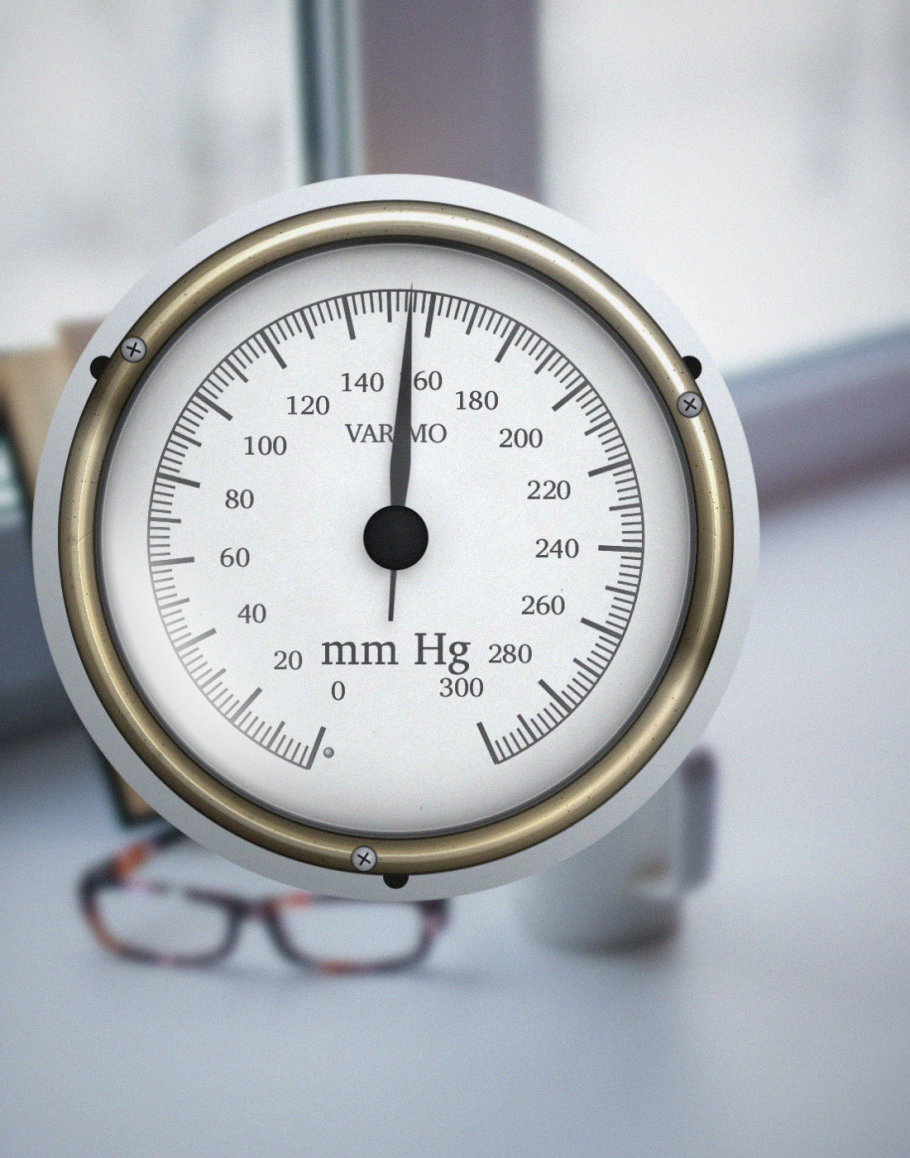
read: 155 mmHg
